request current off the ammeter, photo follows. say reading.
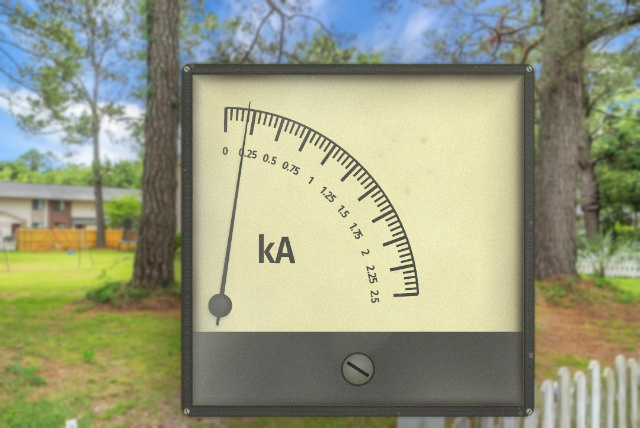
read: 0.2 kA
